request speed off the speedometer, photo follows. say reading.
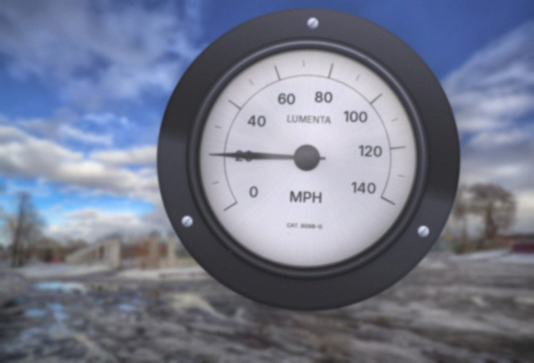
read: 20 mph
